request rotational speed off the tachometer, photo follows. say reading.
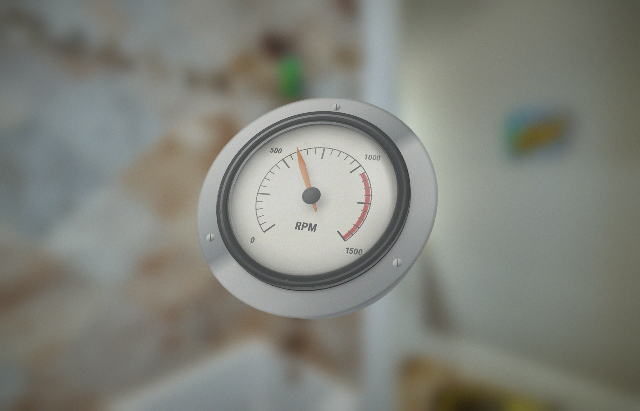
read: 600 rpm
